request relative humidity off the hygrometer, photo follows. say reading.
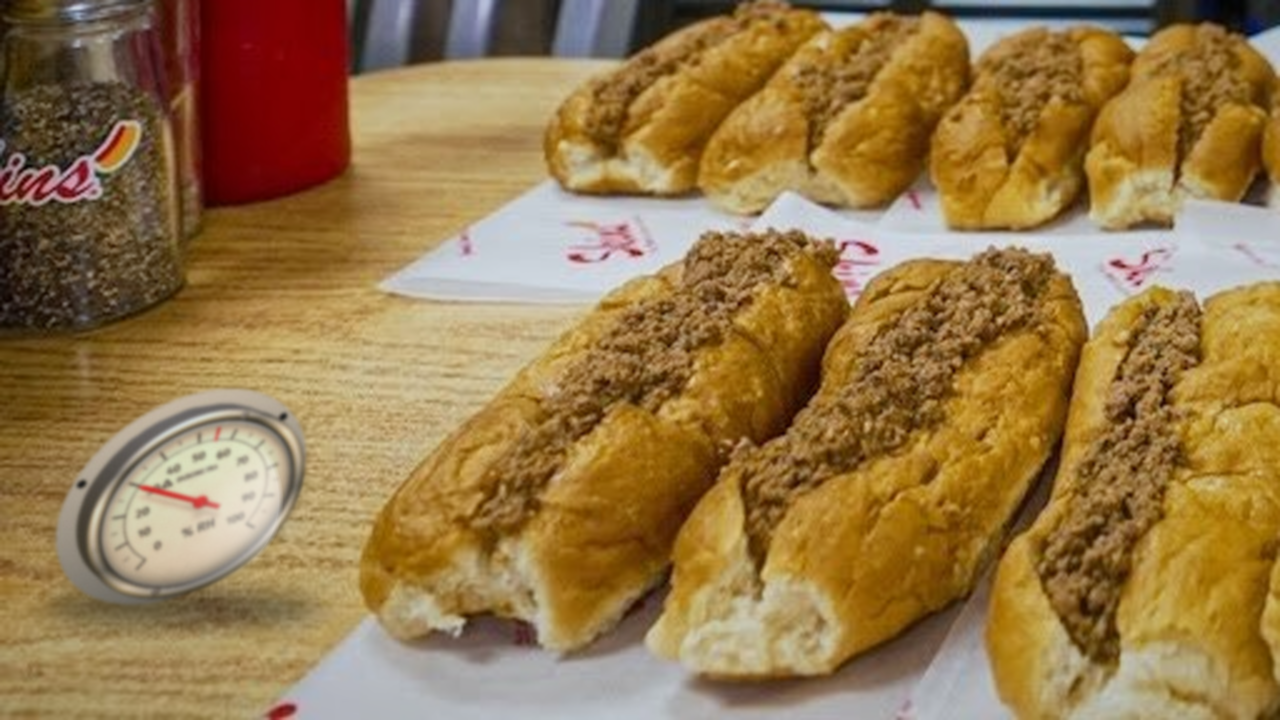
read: 30 %
